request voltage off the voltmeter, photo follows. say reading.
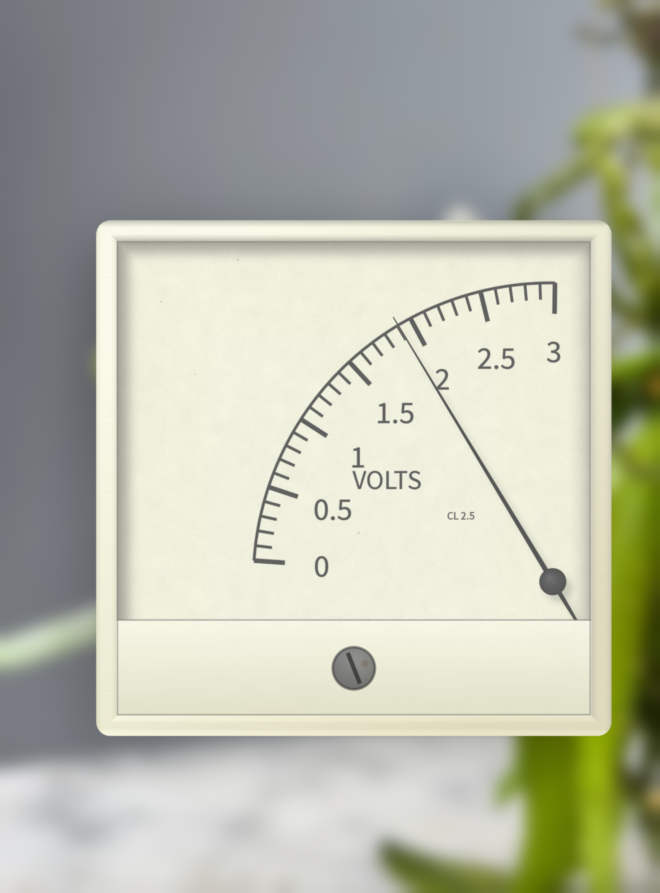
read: 1.9 V
